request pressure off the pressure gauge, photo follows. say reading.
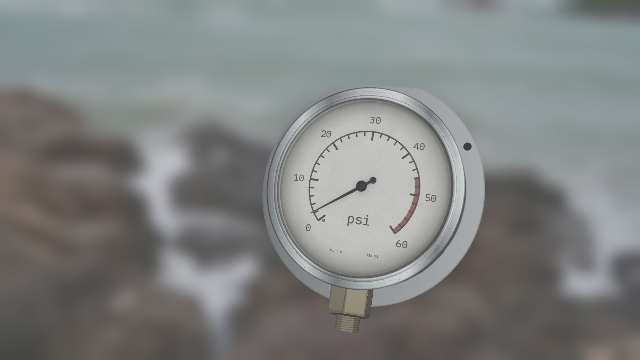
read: 2 psi
